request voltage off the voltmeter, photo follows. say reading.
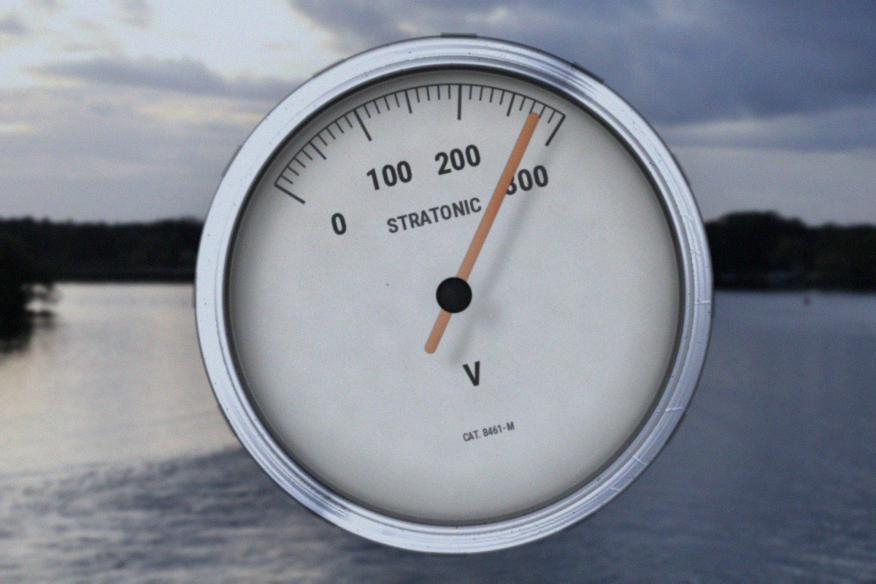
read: 275 V
